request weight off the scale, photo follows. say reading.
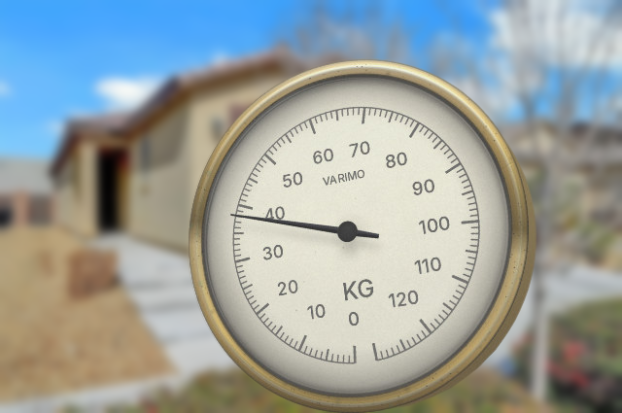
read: 38 kg
